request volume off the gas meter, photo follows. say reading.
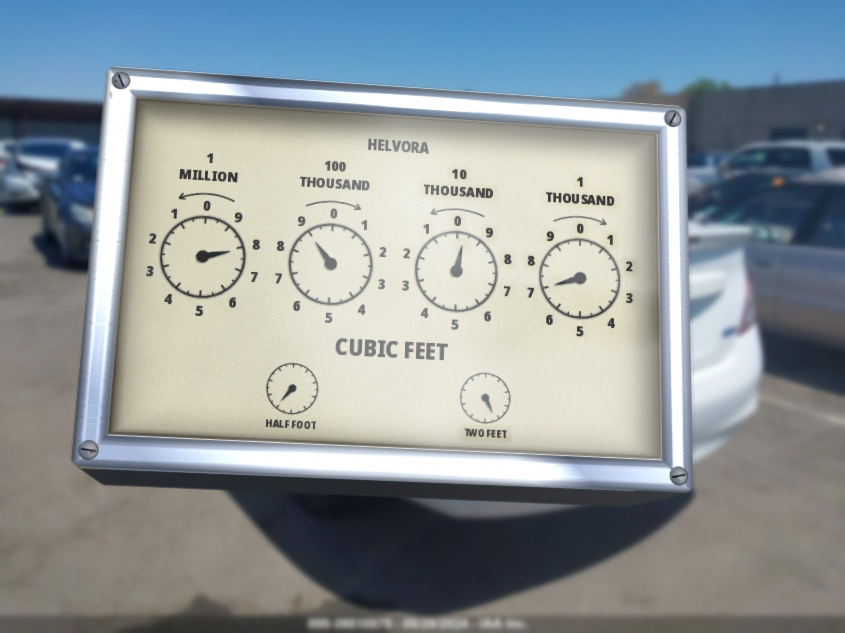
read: 789700 ft³
